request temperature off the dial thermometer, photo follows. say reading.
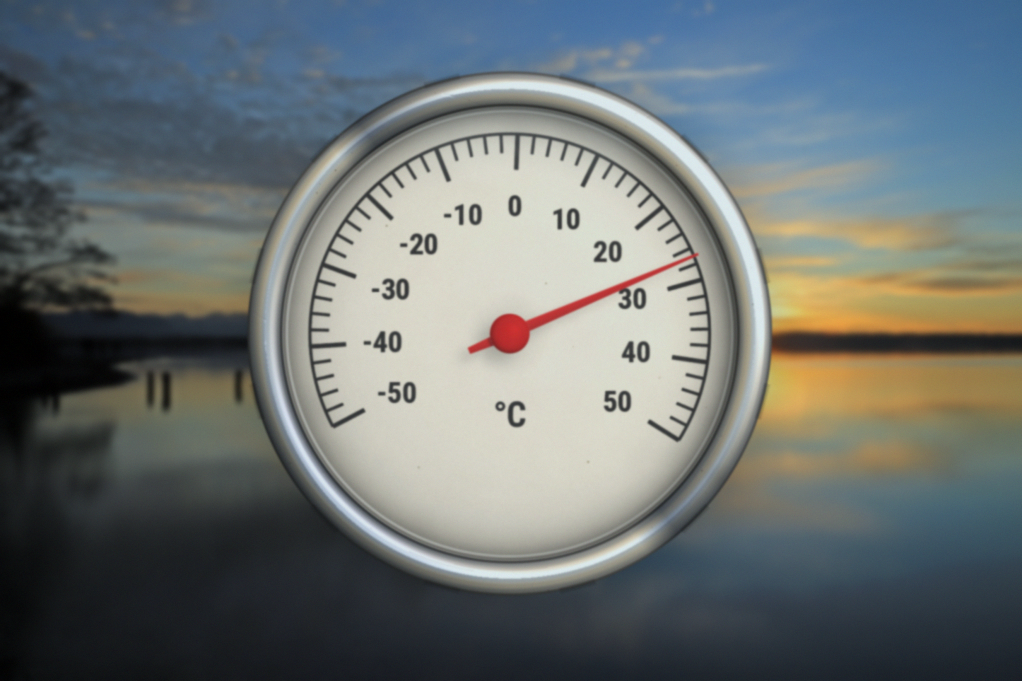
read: 27 °C
